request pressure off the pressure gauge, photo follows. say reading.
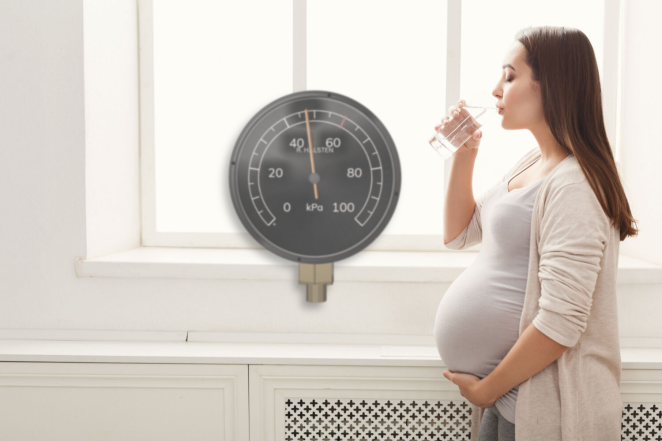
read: 47.5 kPa
